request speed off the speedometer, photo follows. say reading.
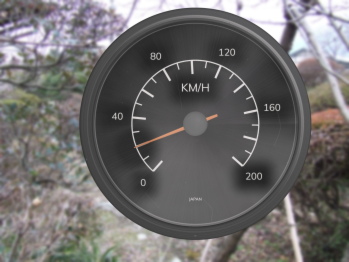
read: 20 km/h
